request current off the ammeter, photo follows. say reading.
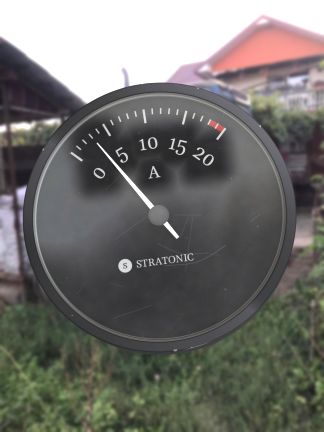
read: 3 A
